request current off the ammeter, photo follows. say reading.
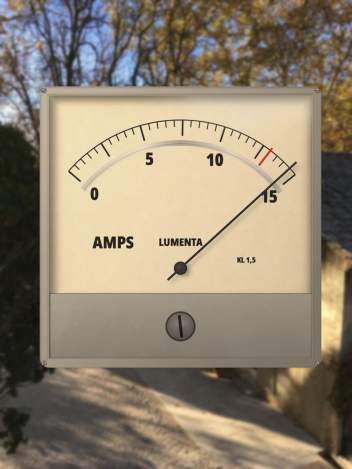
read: 14.5 A
